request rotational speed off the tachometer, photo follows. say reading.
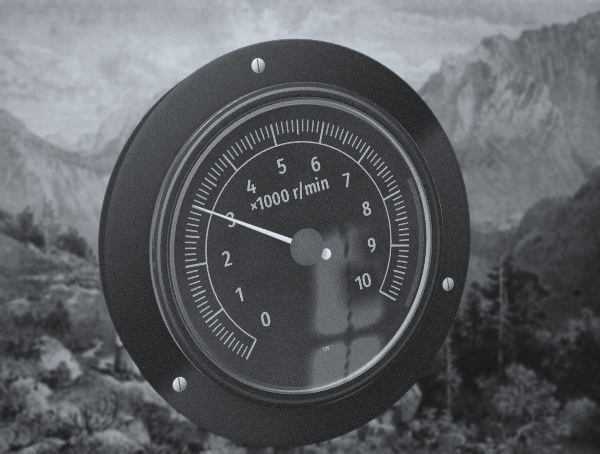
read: 3000 rpm
